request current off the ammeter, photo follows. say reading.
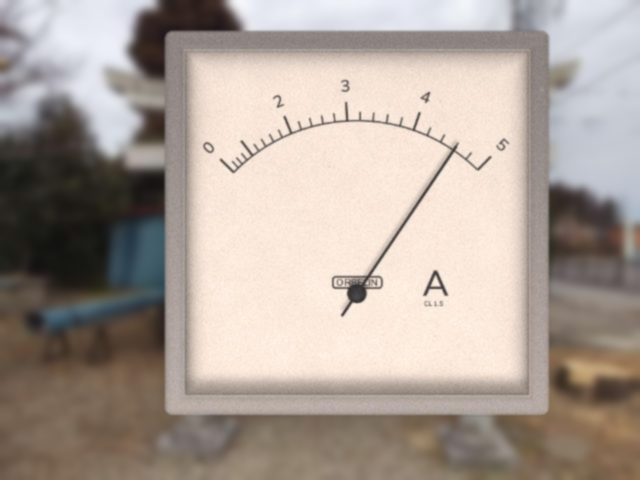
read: 4.6 A
